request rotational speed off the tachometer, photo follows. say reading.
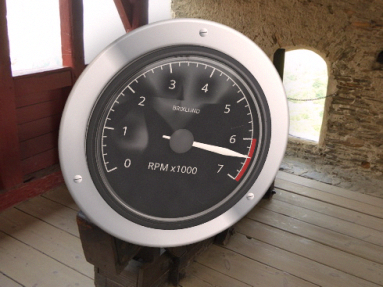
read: 6400 rpm
